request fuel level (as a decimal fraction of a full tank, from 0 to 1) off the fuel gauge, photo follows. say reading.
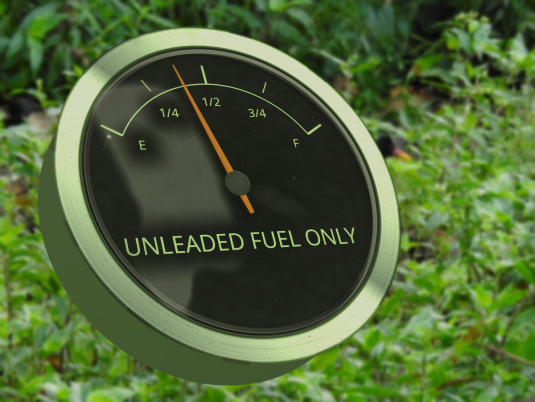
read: 0.375
